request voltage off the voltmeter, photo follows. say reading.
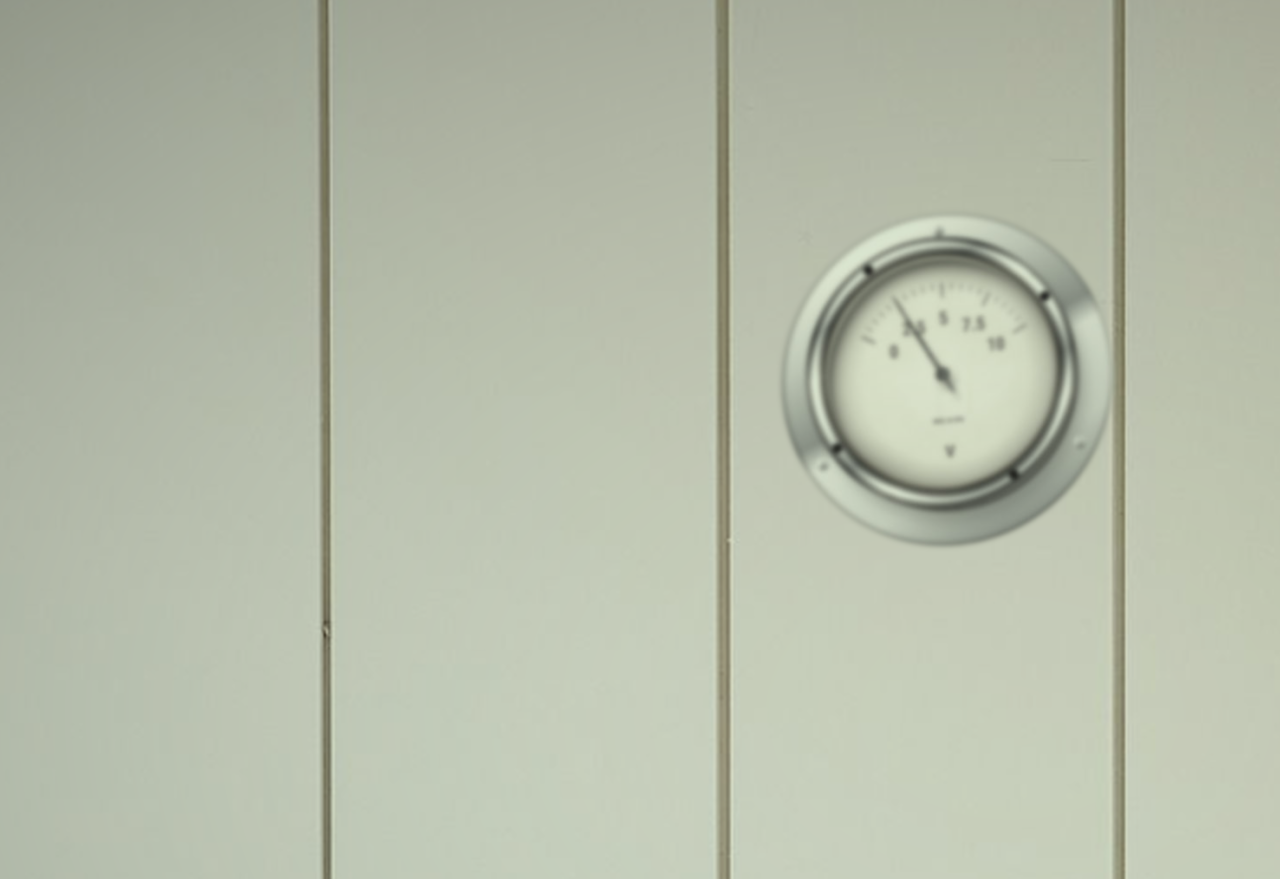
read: 2.5 V
